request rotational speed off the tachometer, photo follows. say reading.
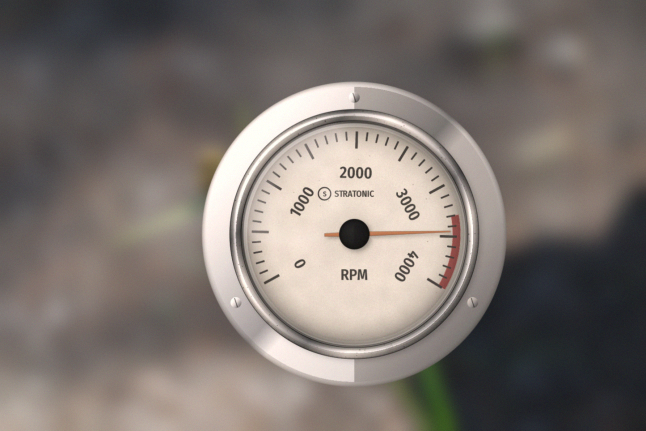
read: 3450 rpm
